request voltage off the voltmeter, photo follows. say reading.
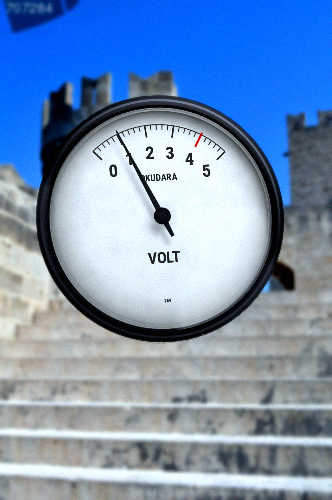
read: 1 V
